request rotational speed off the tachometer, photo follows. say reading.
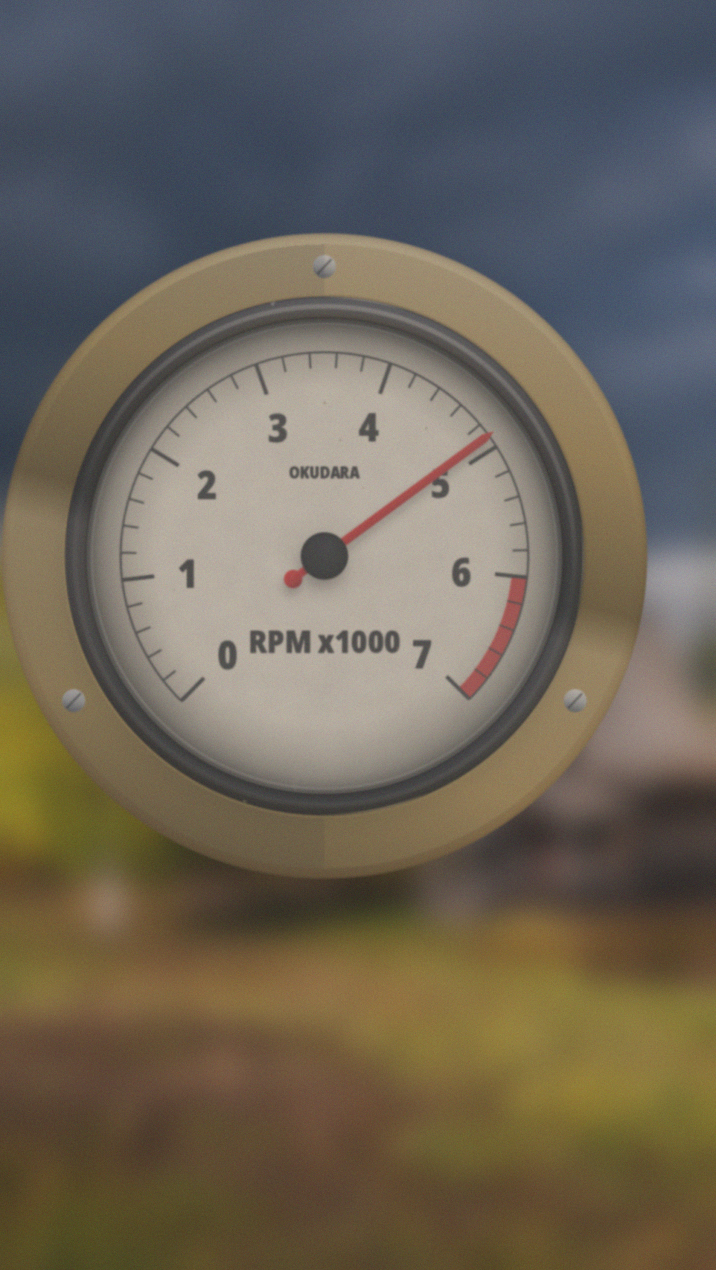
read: 4900 rpm
